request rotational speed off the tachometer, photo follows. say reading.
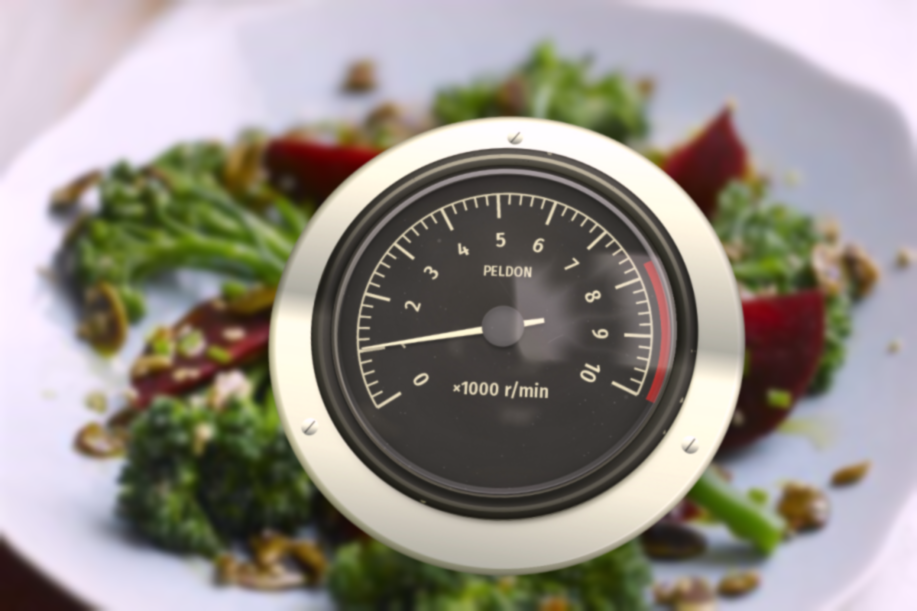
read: 1000 rpm
